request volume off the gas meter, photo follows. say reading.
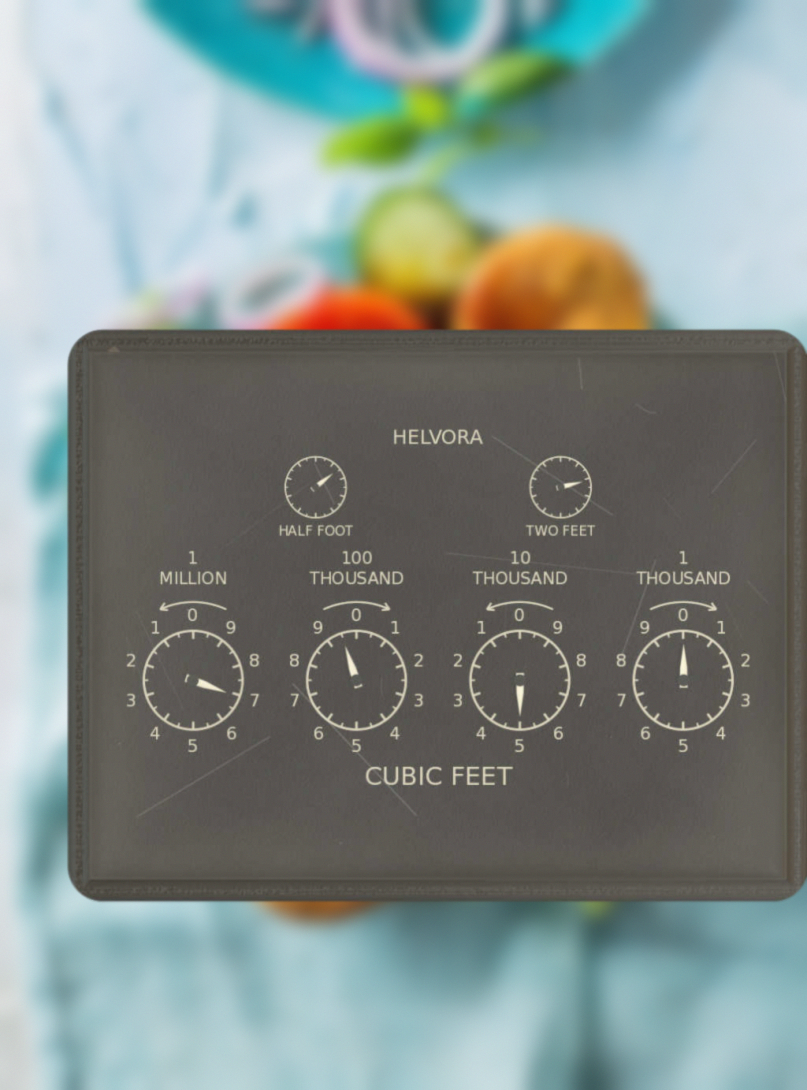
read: 695000 ft³
